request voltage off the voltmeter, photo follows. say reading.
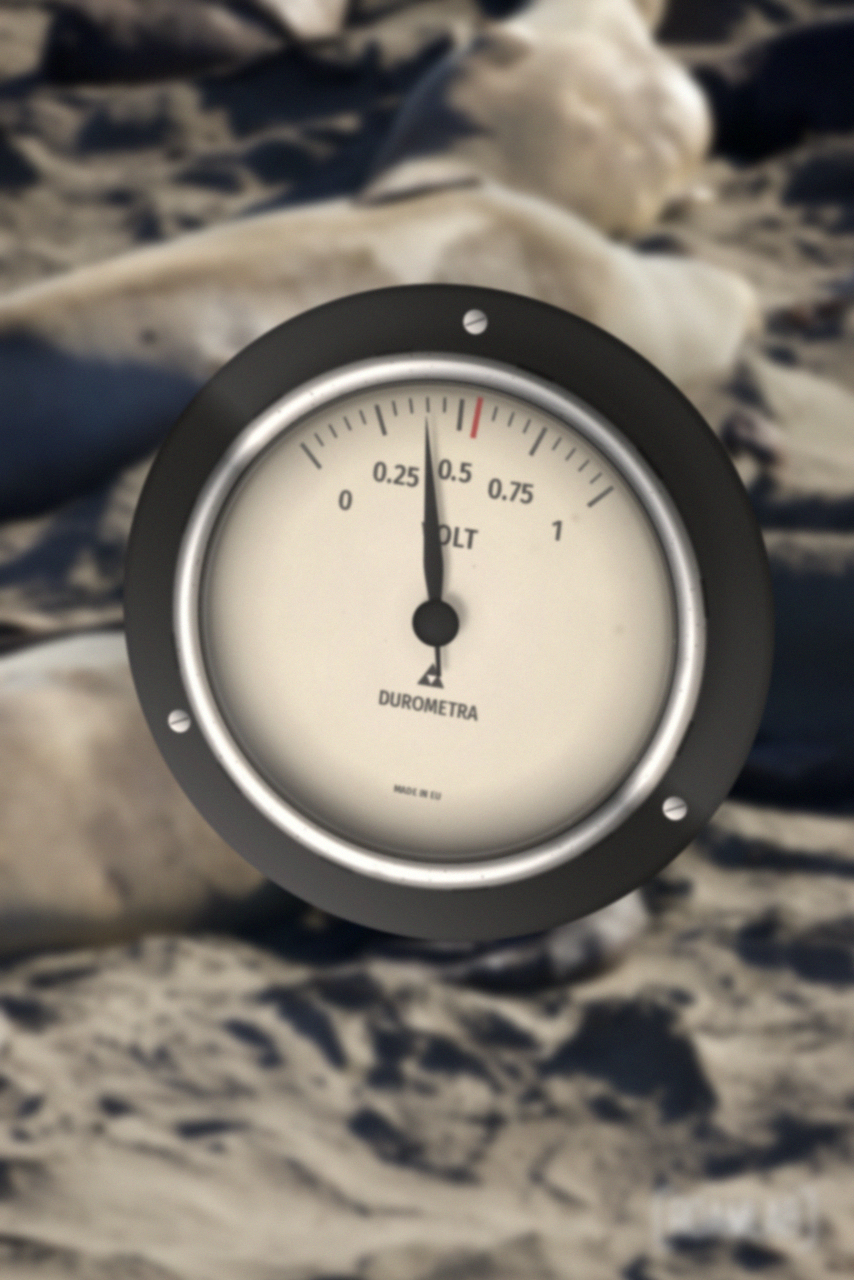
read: 0.4 V
